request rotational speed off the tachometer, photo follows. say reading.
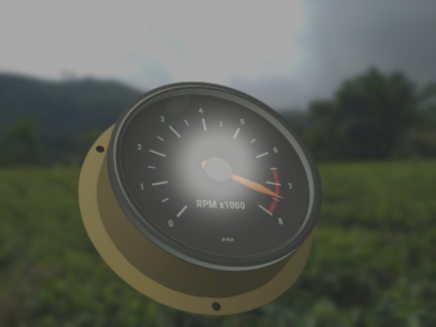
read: 7500 rpm
